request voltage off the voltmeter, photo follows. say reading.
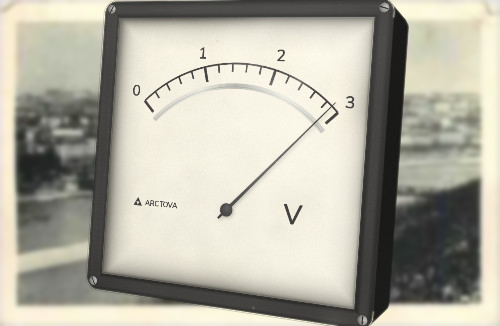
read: 2.9 V
